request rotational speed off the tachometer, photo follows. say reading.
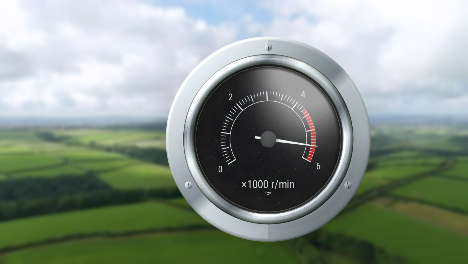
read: 5500 rpm
